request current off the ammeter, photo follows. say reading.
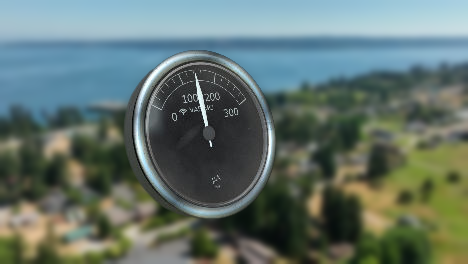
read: 140 µA
